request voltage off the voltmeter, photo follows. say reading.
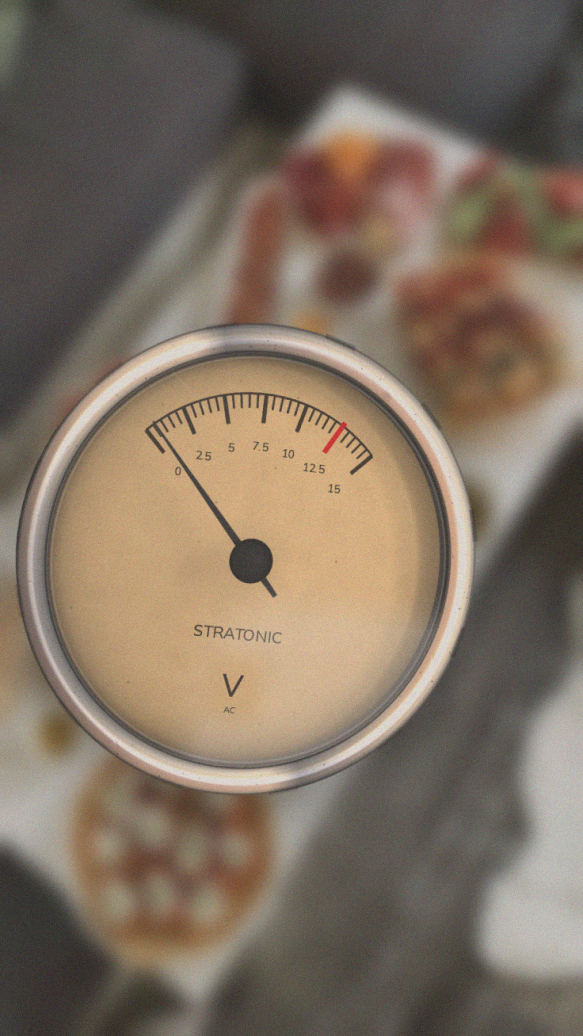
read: 0.5 V
